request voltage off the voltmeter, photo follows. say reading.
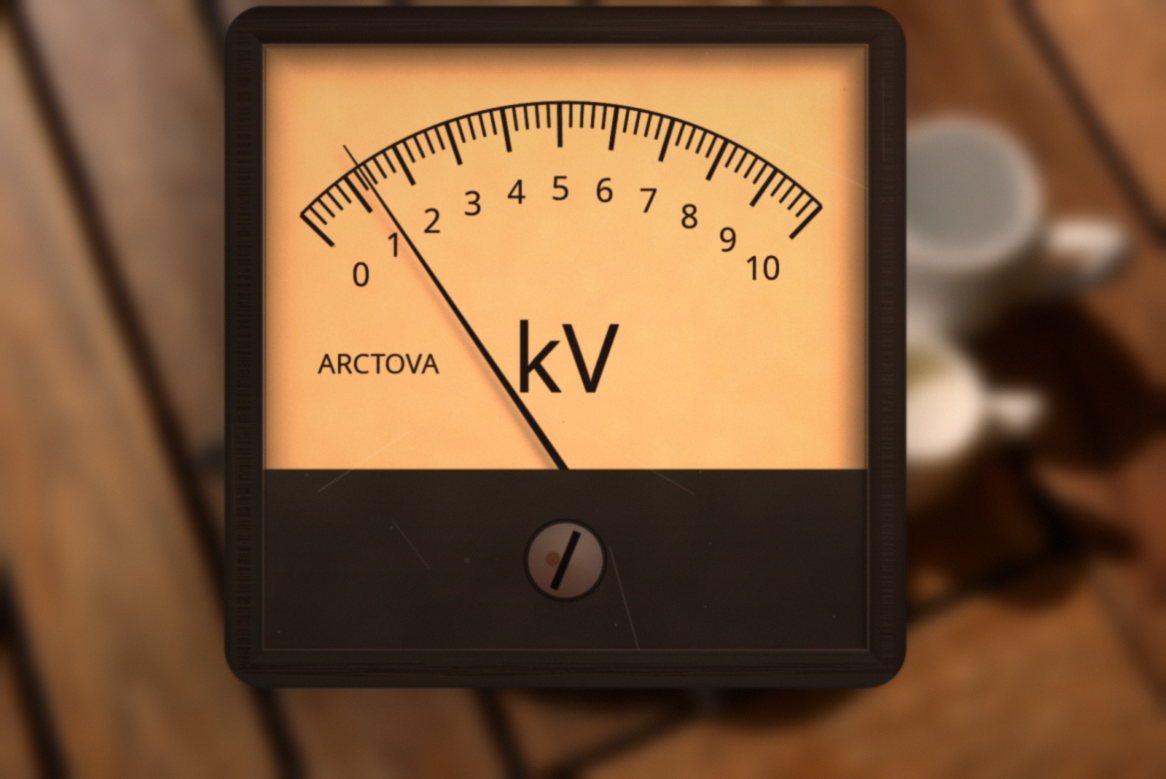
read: 1.3 kV
